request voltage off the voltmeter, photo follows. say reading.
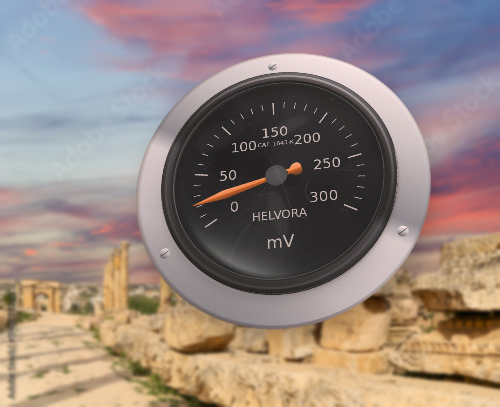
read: 20 mV
